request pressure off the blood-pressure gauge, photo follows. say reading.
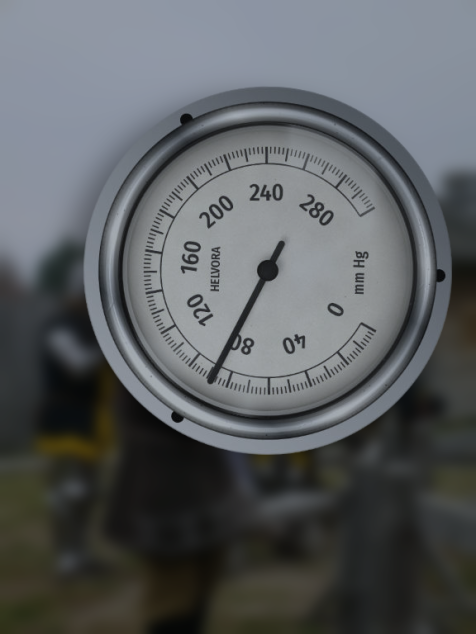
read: 88 mmHg
